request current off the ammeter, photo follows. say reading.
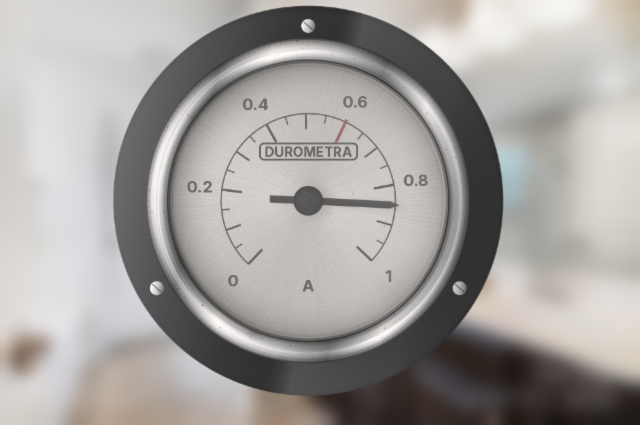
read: 0.85 A
